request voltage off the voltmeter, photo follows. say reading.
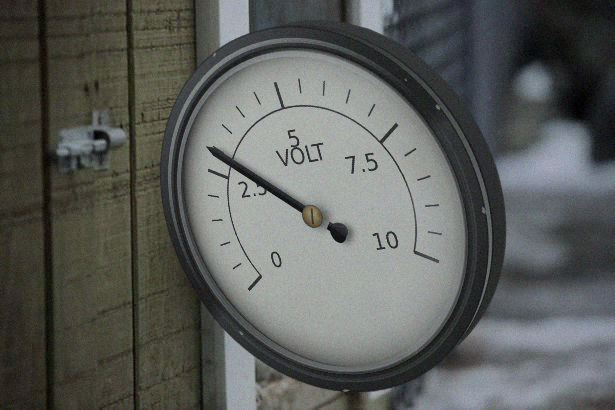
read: 3 V
